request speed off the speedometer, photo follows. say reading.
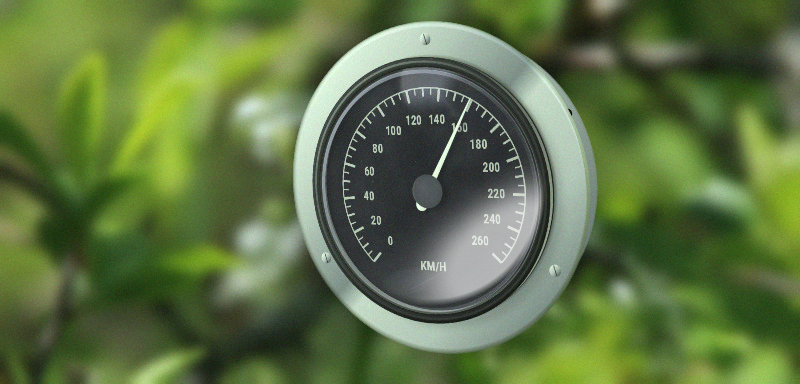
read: 160 km/h
